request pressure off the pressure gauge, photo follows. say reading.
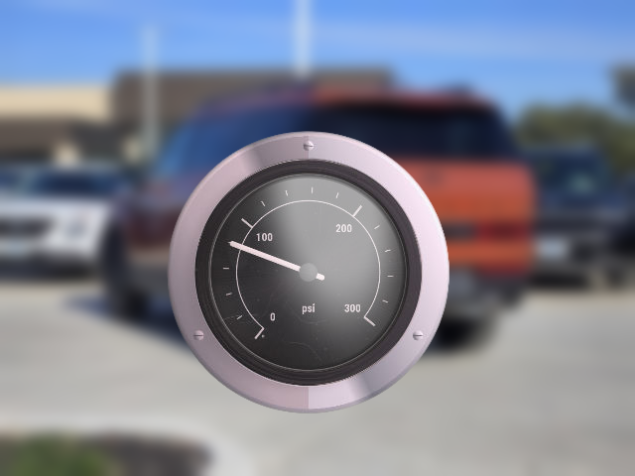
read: 80 psi
